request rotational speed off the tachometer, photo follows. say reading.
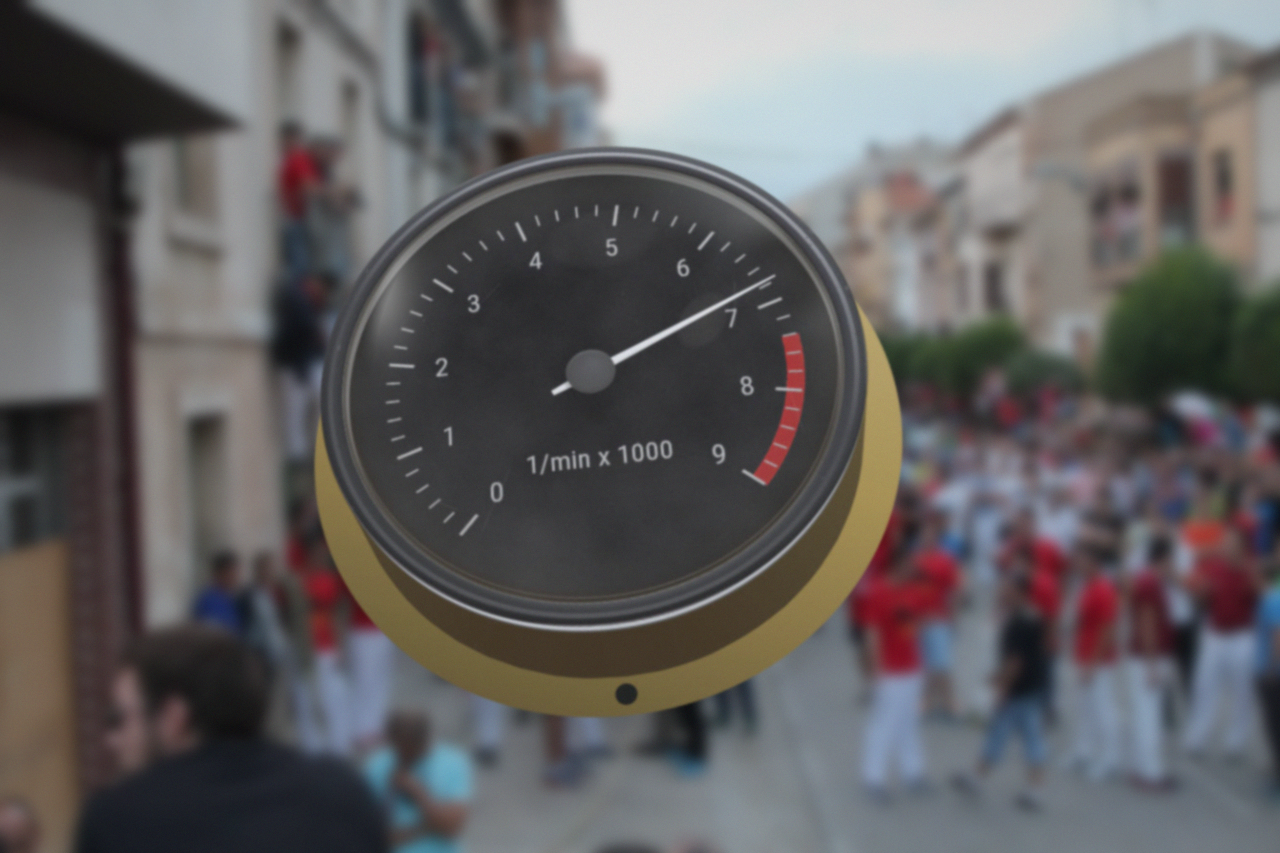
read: 6800 rpm
